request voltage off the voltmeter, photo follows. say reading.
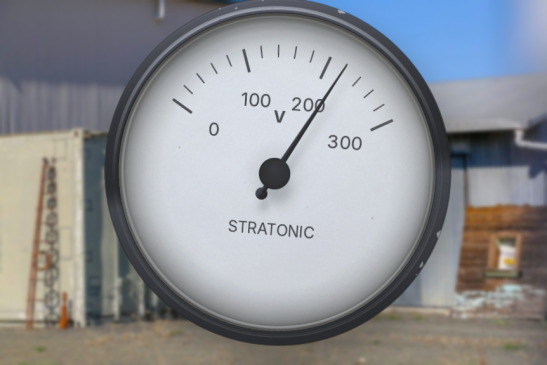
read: 220 V
